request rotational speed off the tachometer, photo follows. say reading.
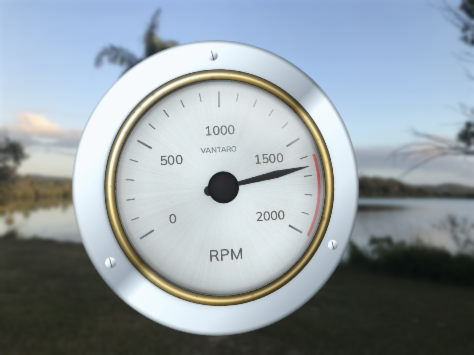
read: 1650 rpm
